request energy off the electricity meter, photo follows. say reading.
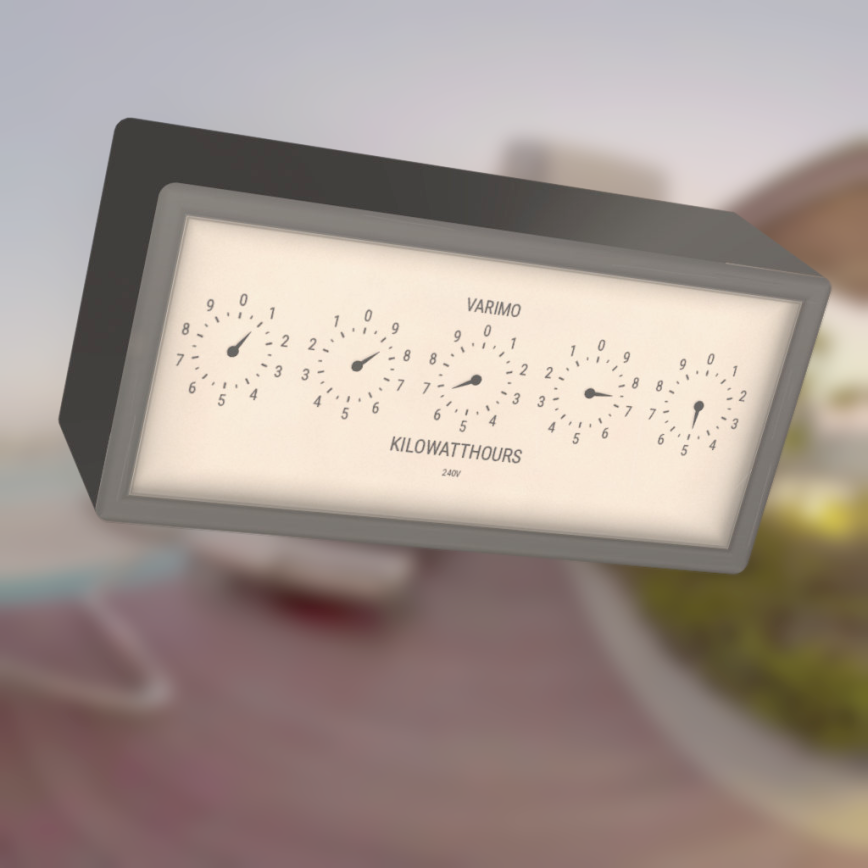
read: 8675 kWh
